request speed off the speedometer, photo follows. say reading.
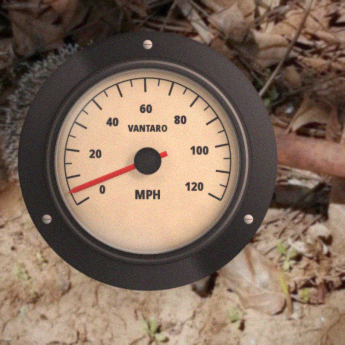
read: 5 mph
